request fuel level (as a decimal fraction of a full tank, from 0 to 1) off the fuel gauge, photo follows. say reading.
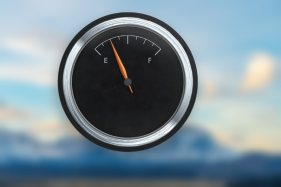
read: 0.25
